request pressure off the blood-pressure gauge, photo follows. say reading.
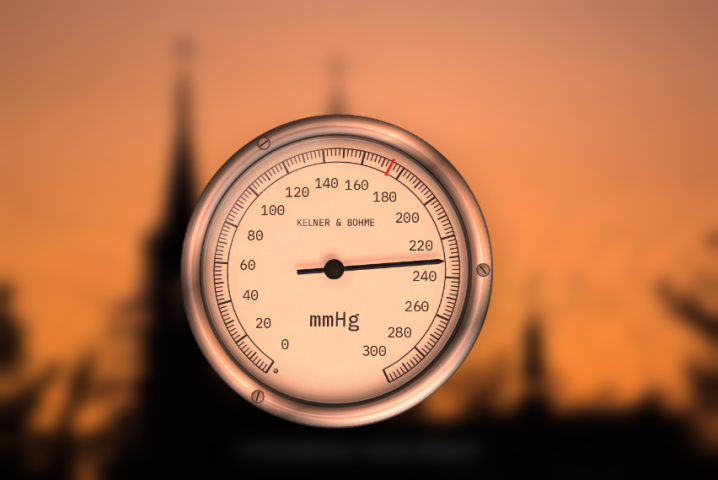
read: 232 mmHg
